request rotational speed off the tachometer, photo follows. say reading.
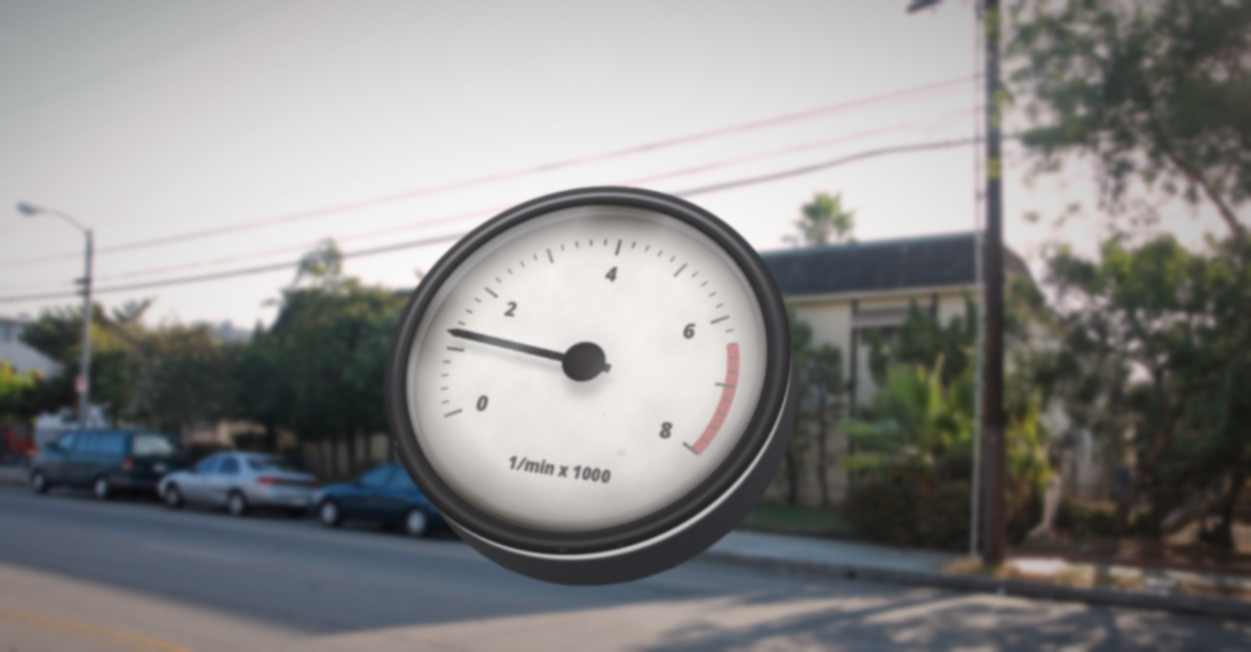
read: 1200 rpm
